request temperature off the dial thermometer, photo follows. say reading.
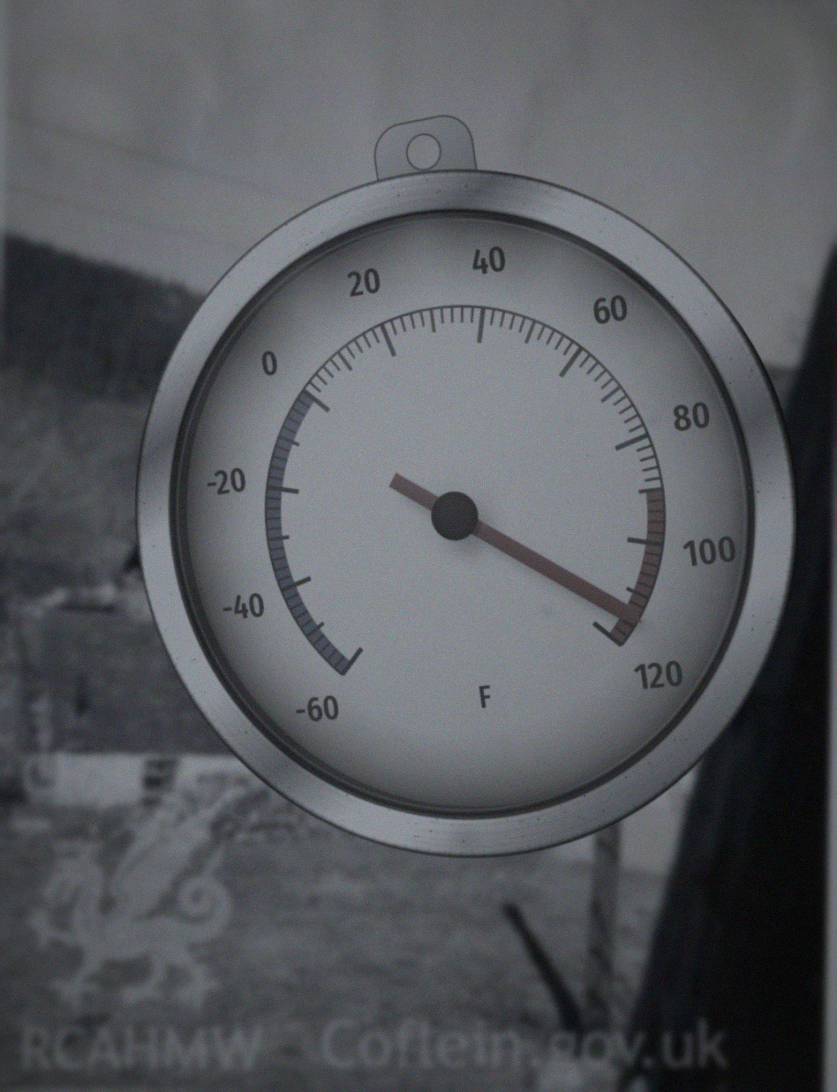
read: 114 °F
